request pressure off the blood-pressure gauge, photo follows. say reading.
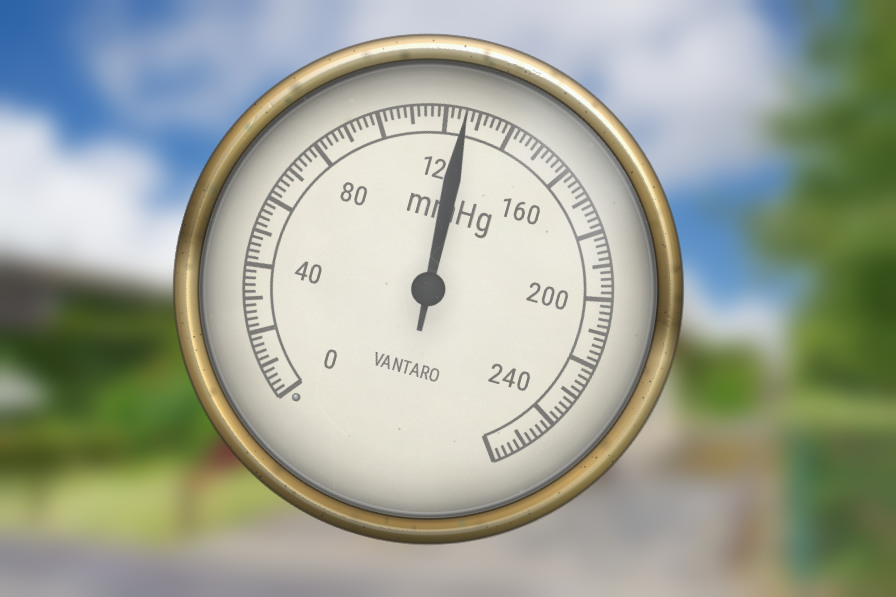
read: 126 mmHg
